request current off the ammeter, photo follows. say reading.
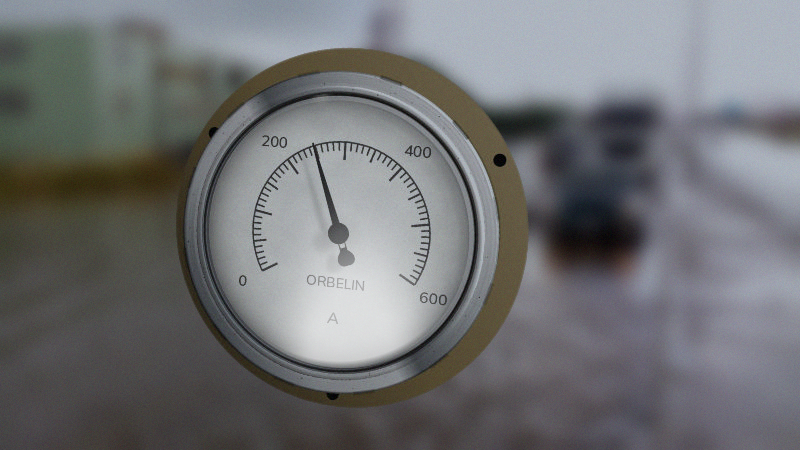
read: 250 A
